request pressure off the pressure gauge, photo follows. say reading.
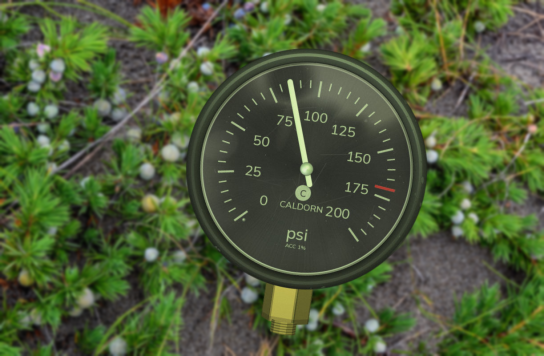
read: 85 psi
